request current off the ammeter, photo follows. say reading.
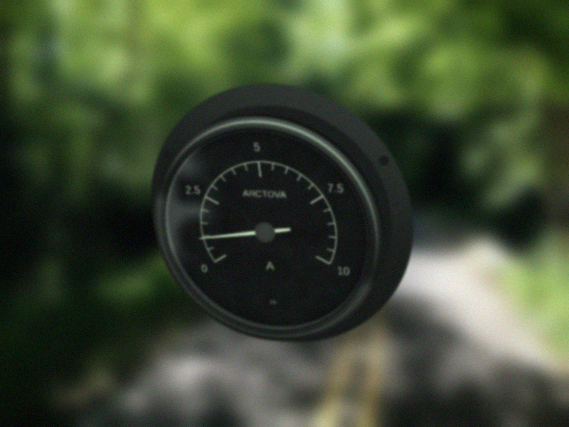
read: 1 A
